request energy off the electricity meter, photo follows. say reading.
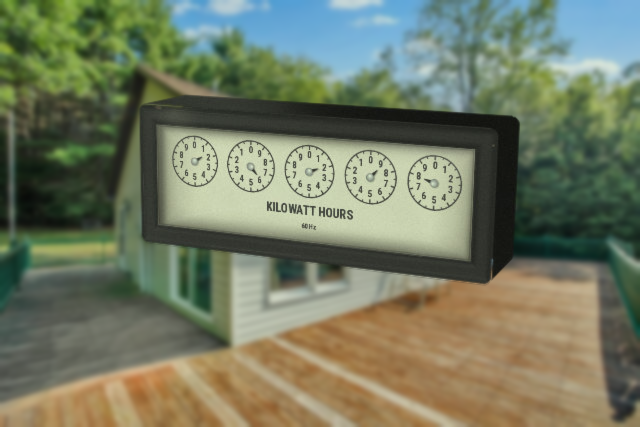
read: 16188 kWh
